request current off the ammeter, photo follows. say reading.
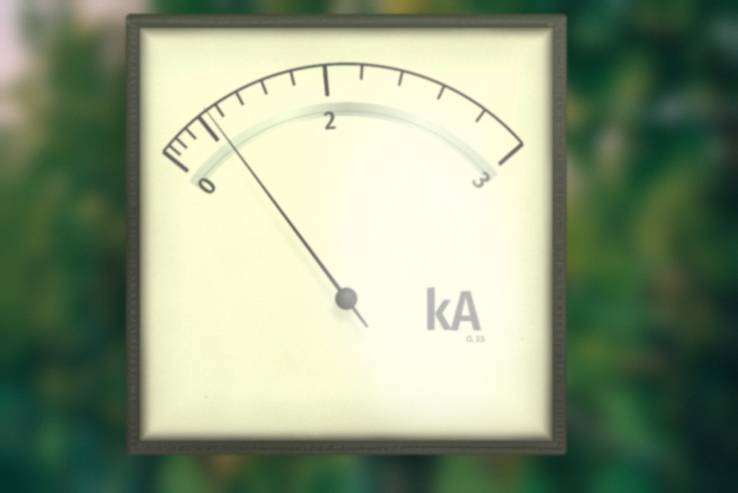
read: 1.1 kA
